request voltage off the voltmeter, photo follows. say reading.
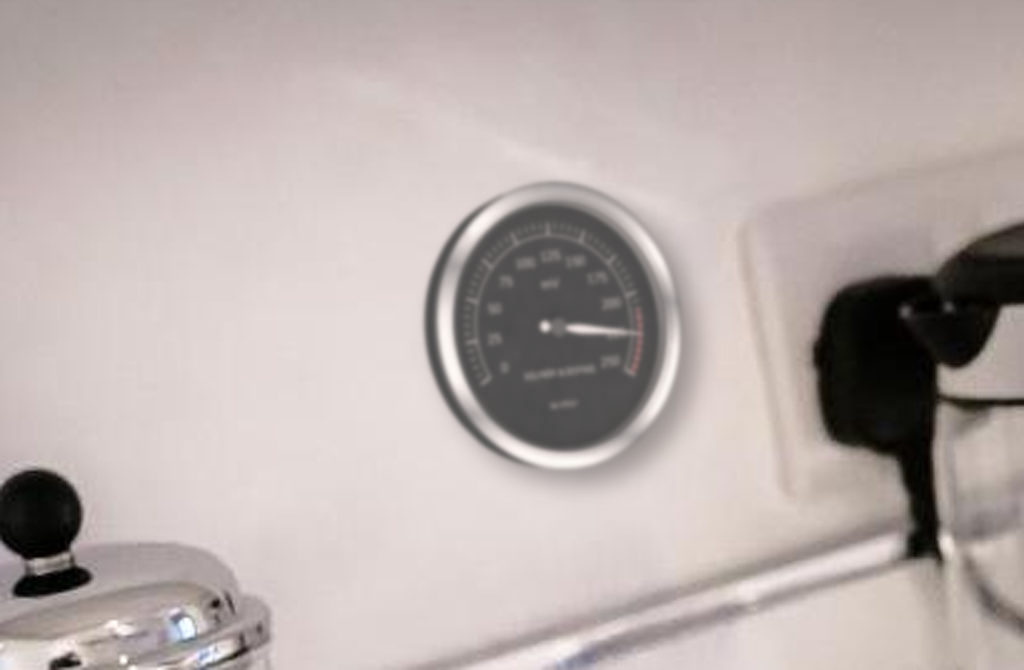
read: 225 mV
